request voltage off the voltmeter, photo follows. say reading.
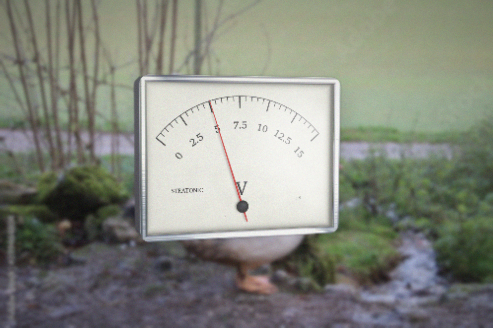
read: 5 V
